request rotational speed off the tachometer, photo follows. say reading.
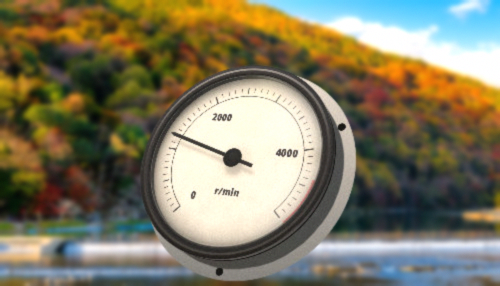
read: 1200 rpm
